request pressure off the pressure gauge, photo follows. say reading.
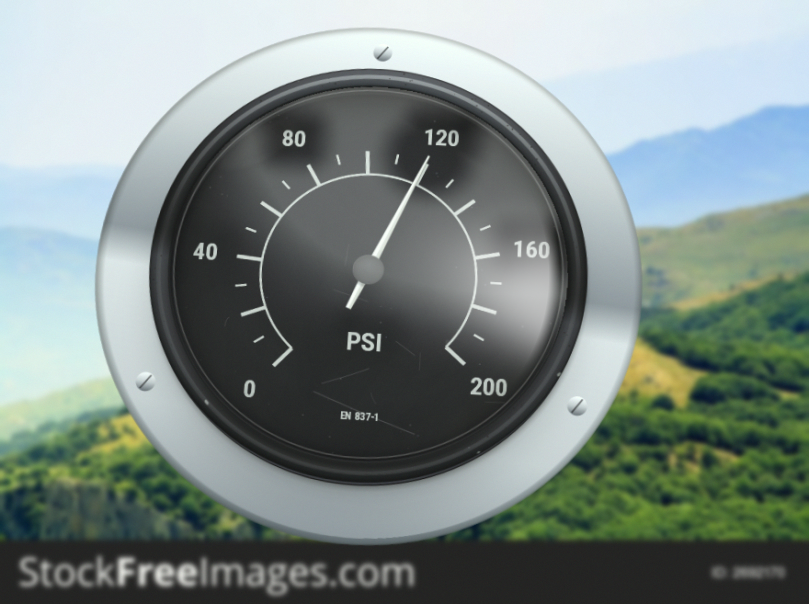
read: 120 psi
